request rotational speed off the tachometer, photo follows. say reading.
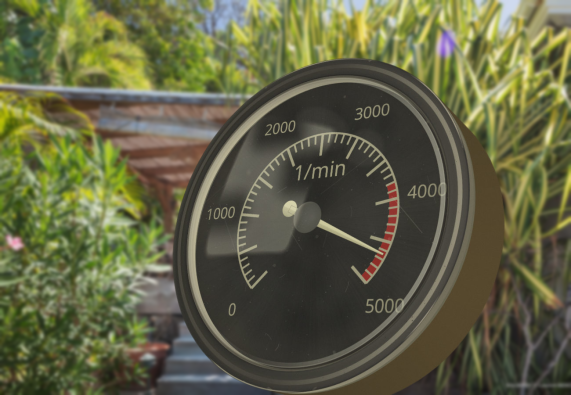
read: 4650 rpm
